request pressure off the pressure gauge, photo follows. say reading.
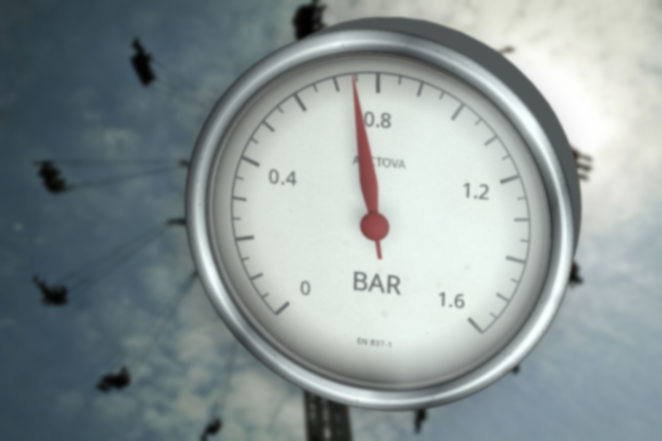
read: 0.75 bar
